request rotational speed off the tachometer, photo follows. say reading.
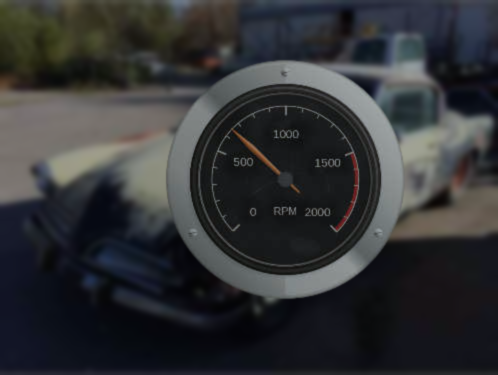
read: 650 rpm
